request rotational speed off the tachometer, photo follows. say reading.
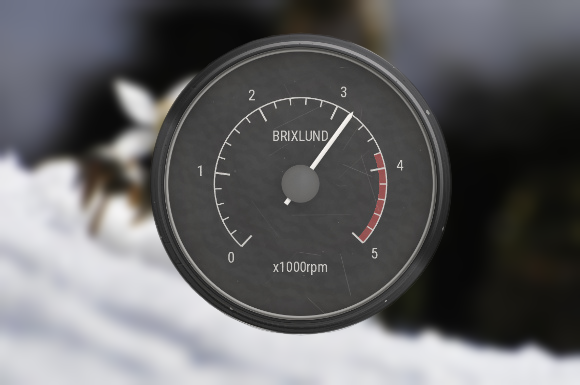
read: 3200 rpm
